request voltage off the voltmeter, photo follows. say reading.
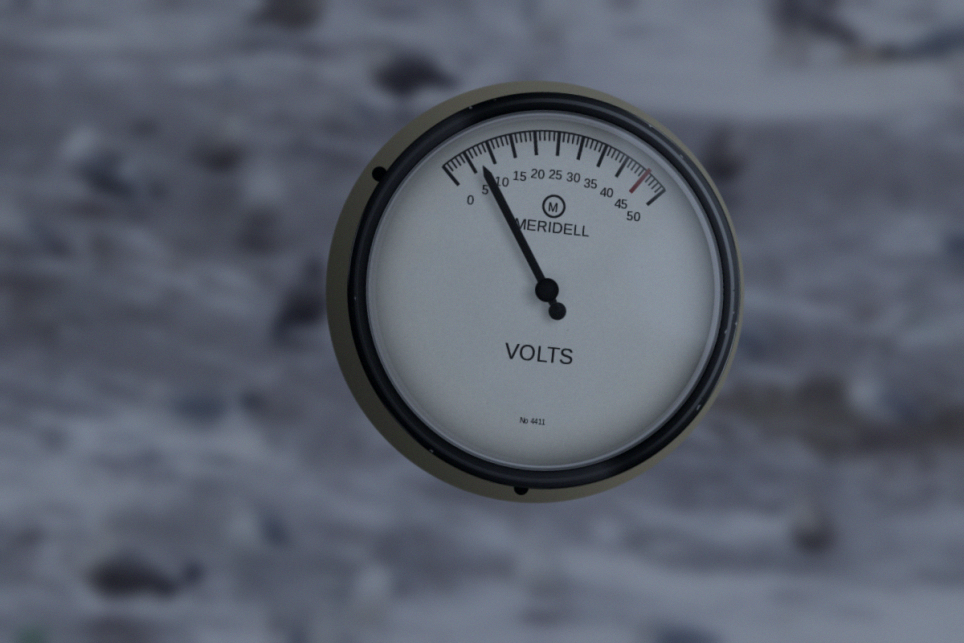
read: 7 V
